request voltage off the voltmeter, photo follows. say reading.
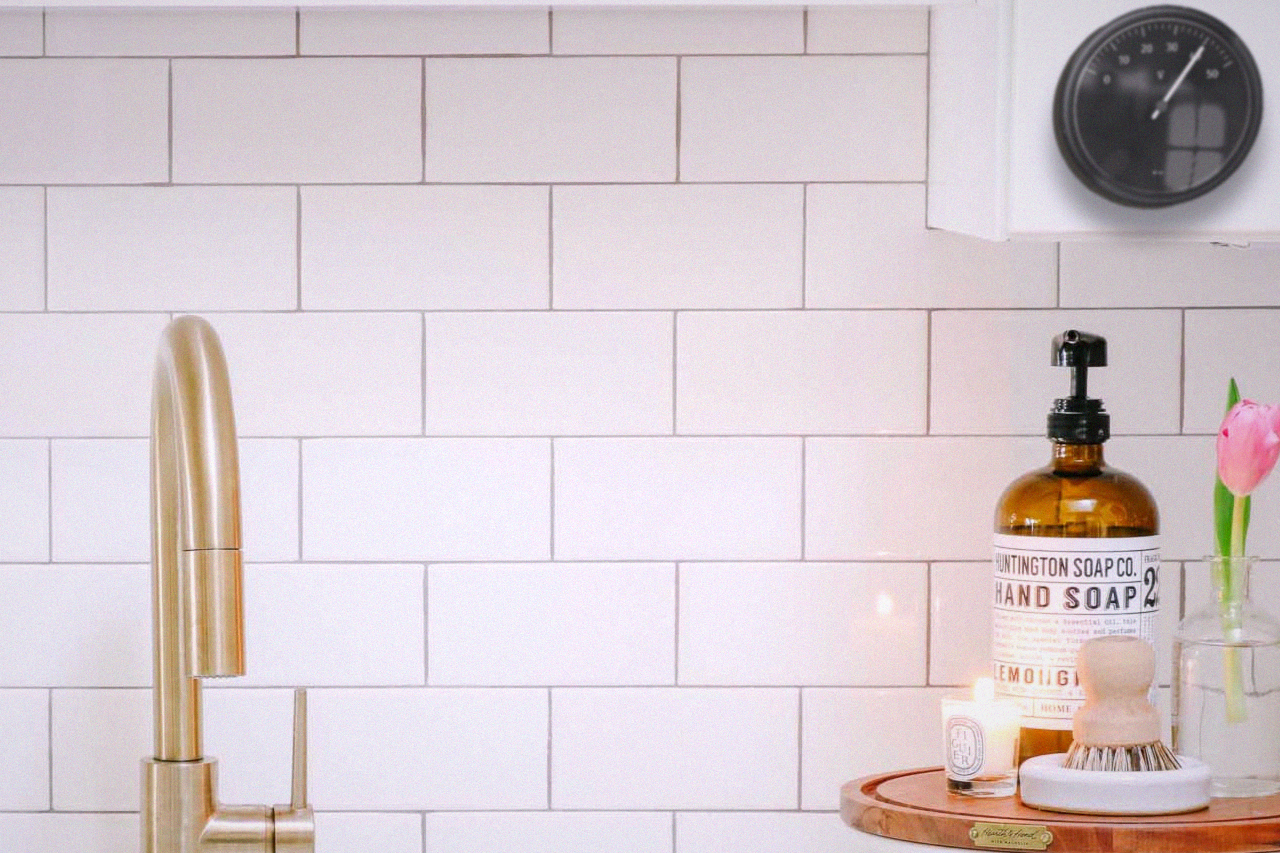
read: 40 V
